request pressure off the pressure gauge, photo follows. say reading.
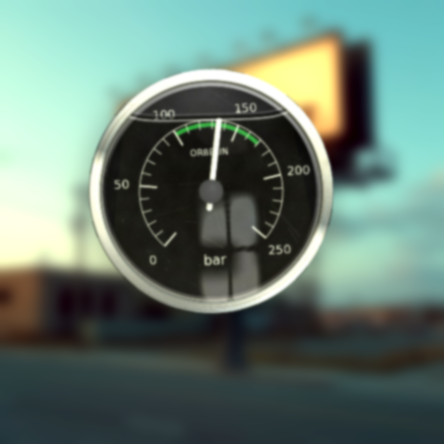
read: 135 bar
